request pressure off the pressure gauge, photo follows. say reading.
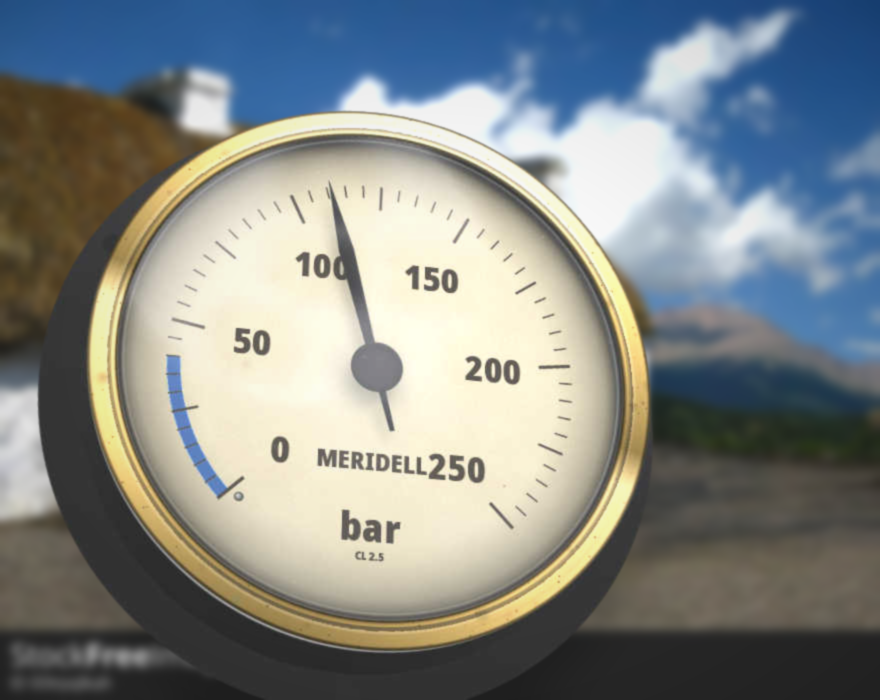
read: 110 bar
